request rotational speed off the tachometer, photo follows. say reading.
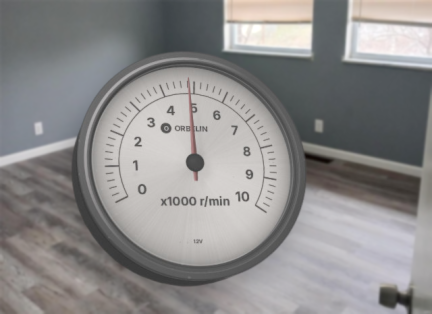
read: 4800 rpm
